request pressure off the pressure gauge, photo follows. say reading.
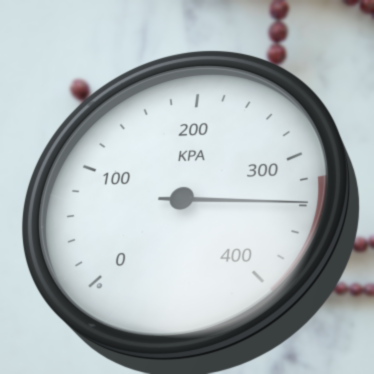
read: 340 kPa
